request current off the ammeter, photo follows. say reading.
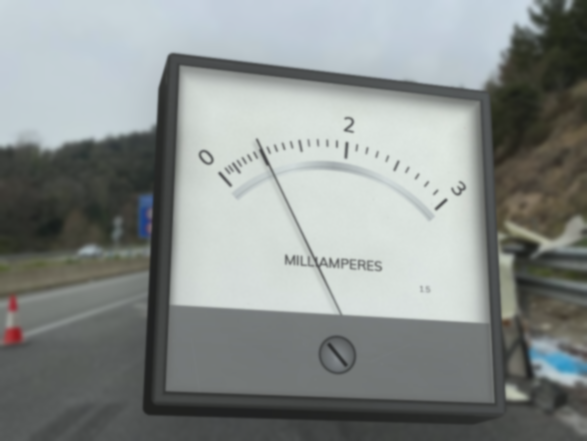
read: 1 mA
